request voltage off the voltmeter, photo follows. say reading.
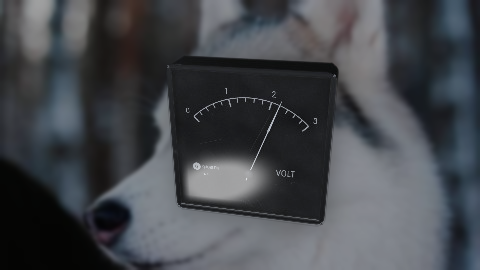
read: 2.2 V
